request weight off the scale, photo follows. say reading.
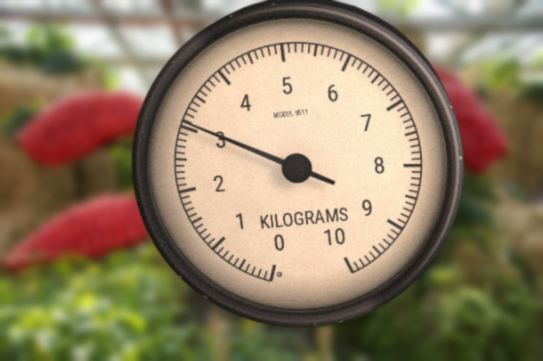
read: 3.1 kg
